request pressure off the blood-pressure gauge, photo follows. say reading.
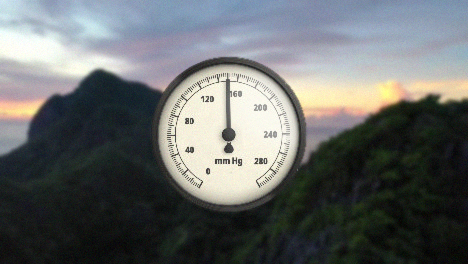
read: 150 mmHg
